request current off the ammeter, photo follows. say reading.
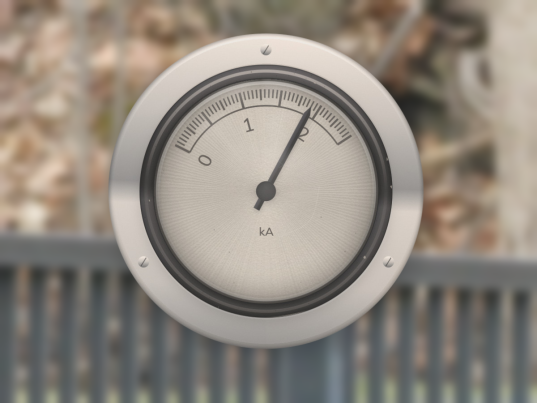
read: 1.9 kA
